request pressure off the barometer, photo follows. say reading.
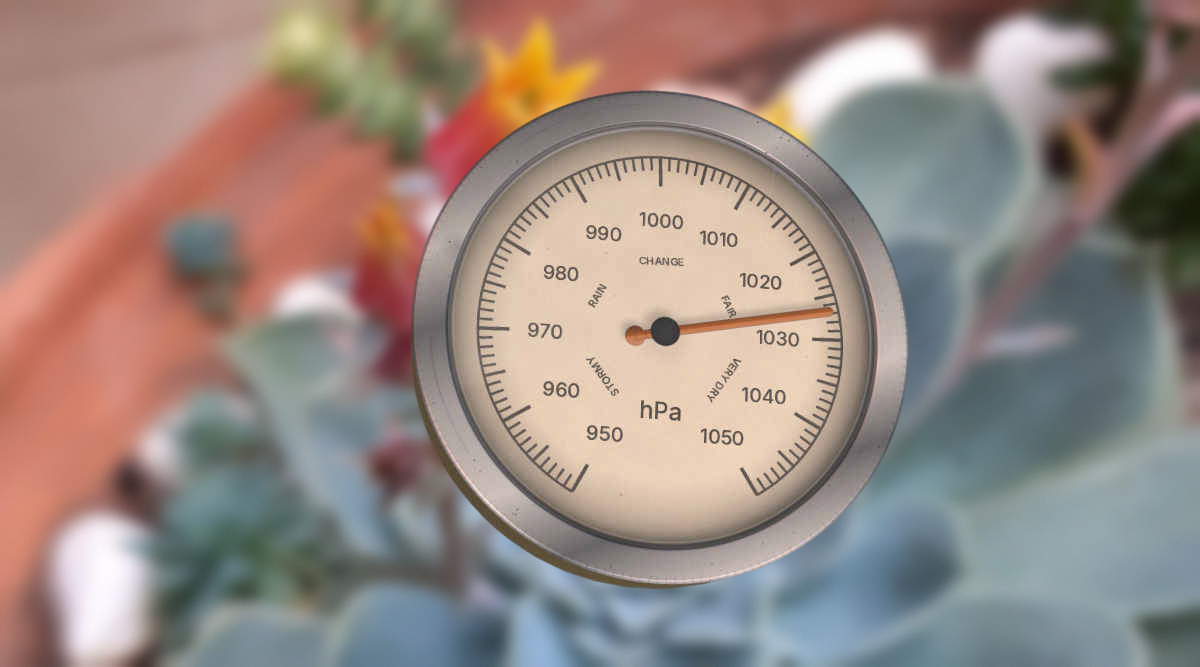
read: 1027 hPa
